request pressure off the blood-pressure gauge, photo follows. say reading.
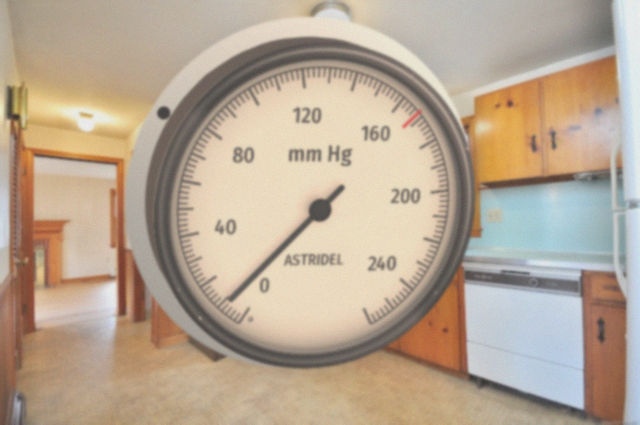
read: 10 mmHg
